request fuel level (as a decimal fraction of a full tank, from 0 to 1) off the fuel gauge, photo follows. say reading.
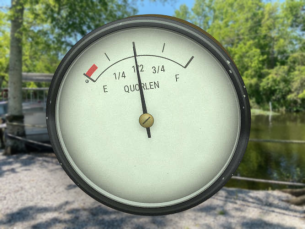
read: 0.5
